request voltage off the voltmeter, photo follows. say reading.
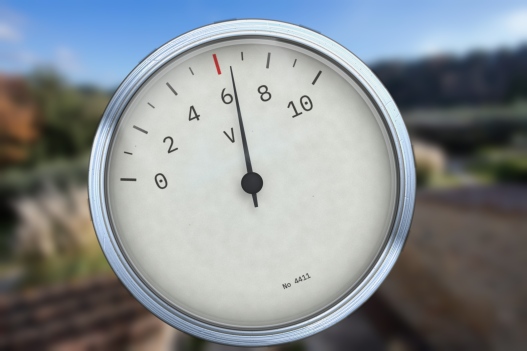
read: 6.5 V
